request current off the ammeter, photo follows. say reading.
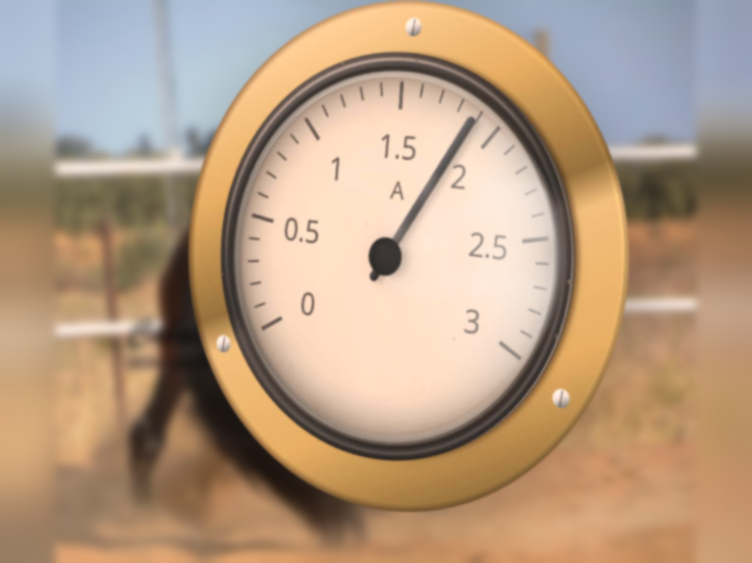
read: 1.9 A
